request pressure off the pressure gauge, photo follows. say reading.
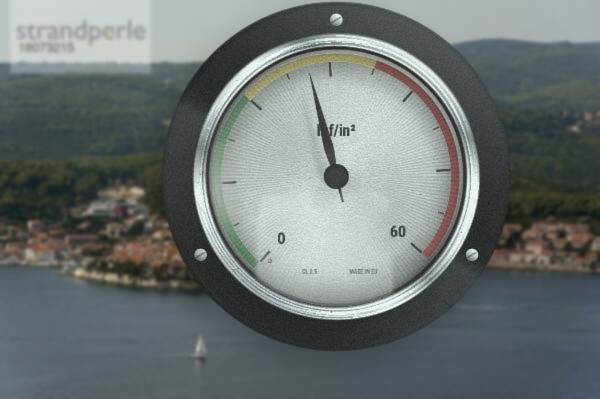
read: 27.5 psi
